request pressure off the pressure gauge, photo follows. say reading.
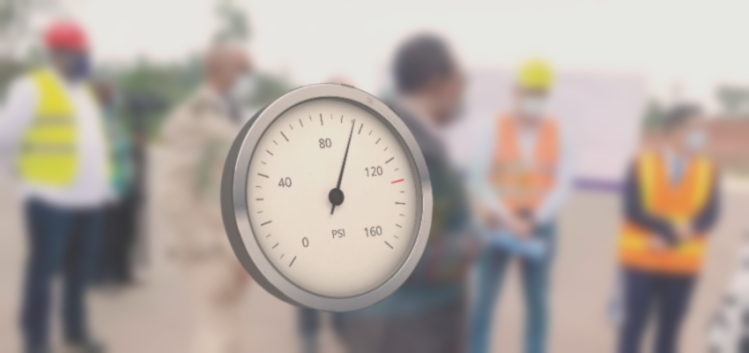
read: 95 psi
